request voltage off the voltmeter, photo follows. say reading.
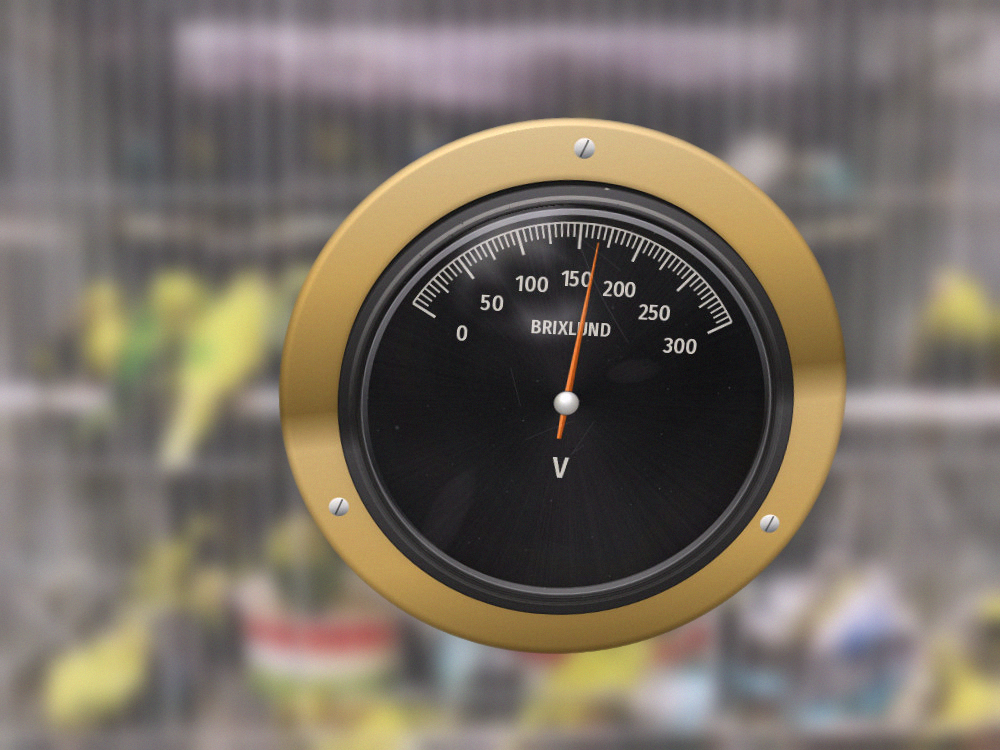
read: 165 V
